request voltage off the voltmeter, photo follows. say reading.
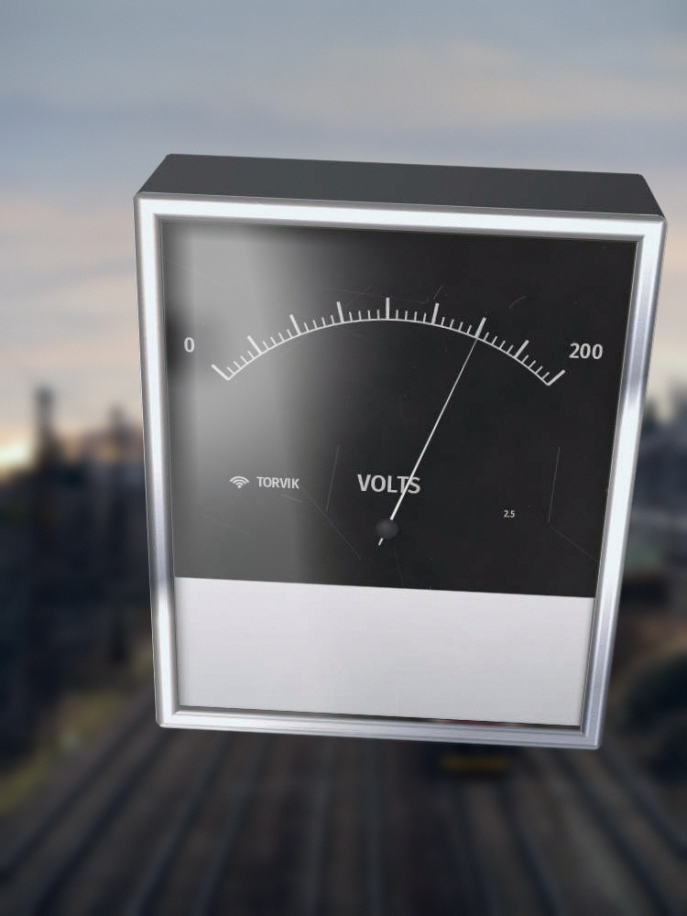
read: 150 V
